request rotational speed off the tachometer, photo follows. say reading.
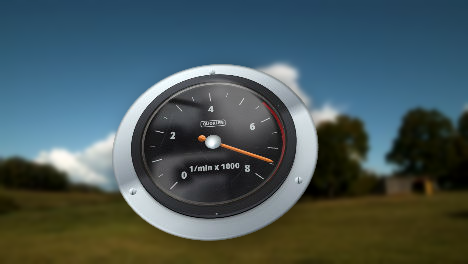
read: 7500 rpm
